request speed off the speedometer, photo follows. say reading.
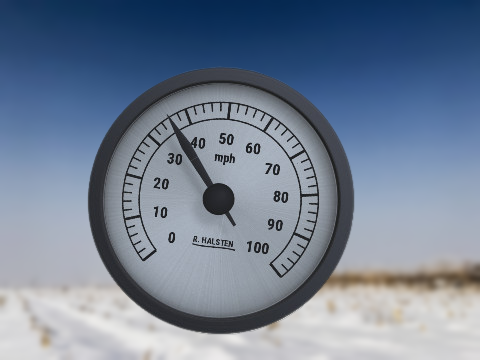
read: 36 mph
